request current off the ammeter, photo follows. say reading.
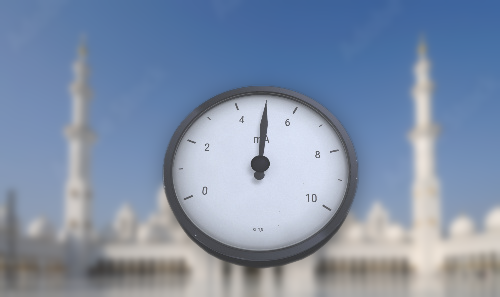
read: 5 mA
